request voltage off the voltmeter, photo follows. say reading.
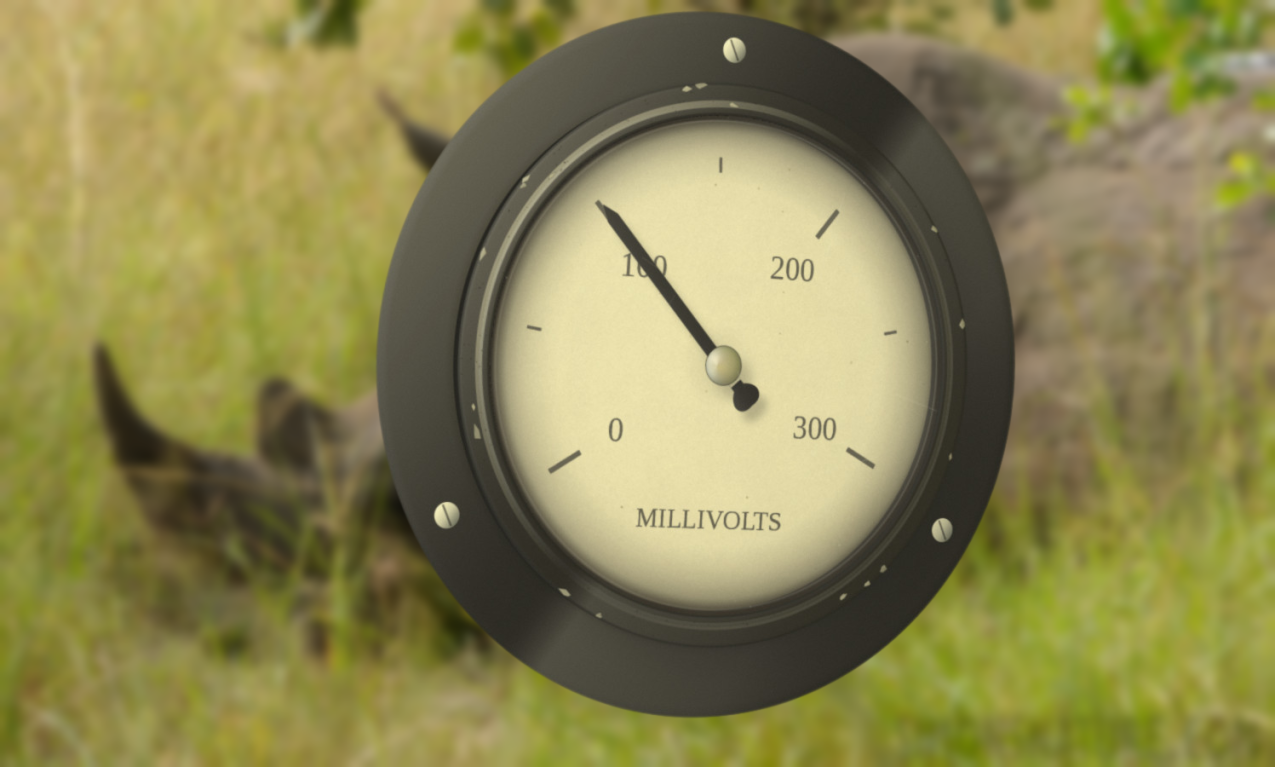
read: 100 mV
